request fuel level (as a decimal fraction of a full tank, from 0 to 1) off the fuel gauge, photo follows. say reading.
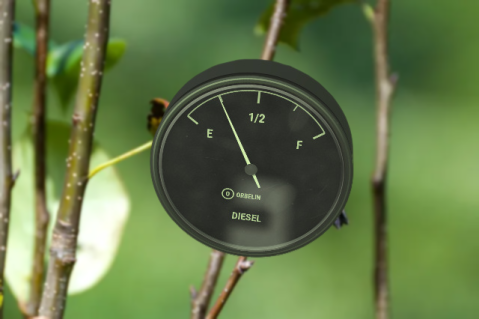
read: 0.25
